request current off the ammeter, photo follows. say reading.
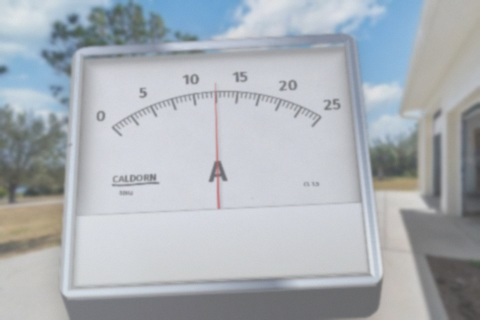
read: 12.5 A
